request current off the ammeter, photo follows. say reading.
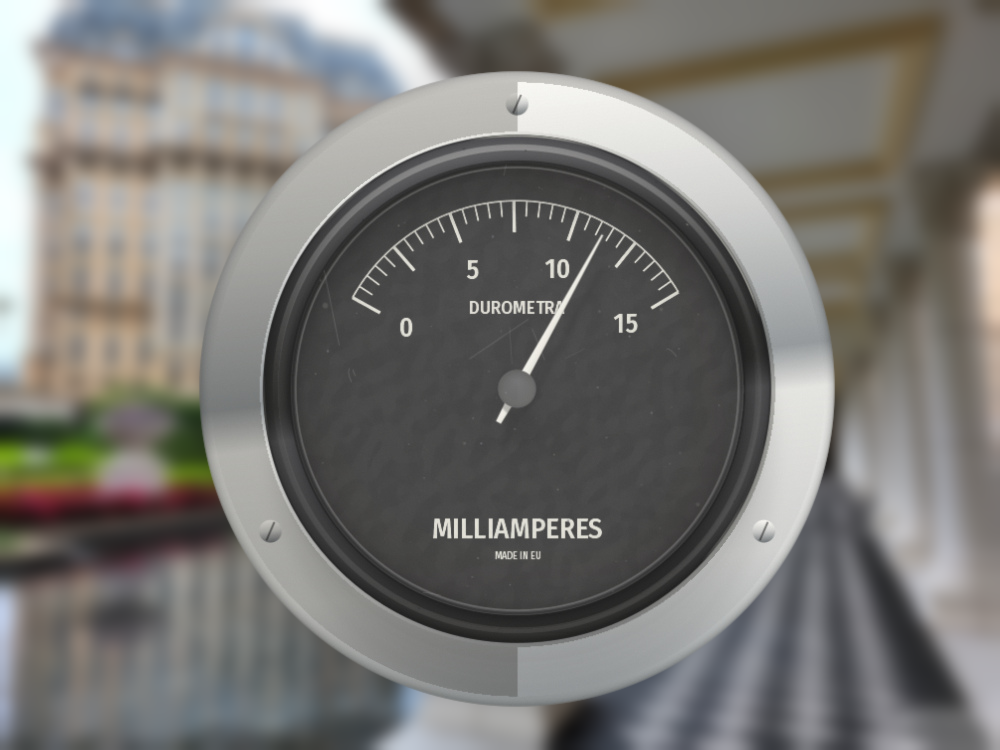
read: 11.25 mA
